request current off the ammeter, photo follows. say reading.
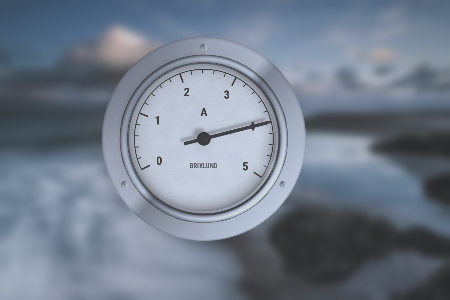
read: 4 A
